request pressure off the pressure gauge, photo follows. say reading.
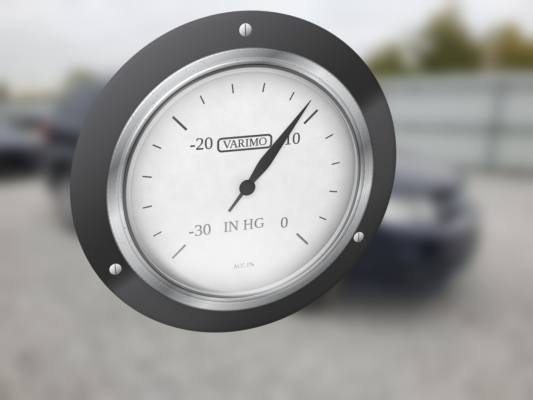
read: -11 inHg
